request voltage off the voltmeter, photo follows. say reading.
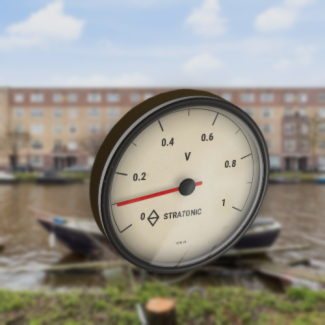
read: 0.1 V
